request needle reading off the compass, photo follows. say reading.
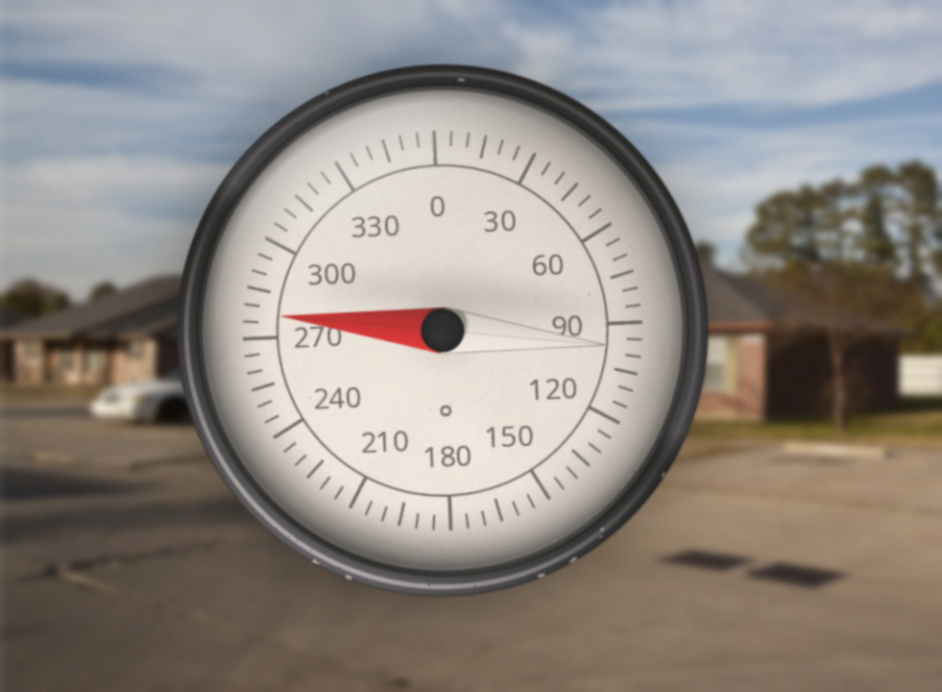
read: 277.5 °
